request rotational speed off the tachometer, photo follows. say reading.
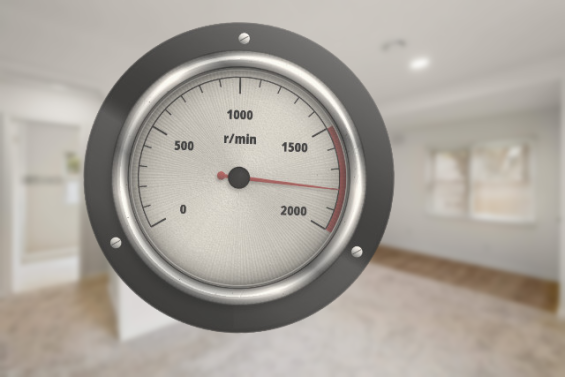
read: 1800 rpm
